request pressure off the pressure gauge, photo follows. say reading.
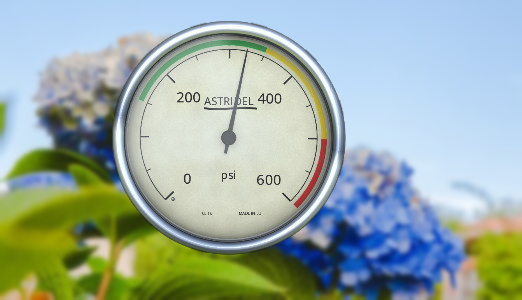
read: 325 psi
